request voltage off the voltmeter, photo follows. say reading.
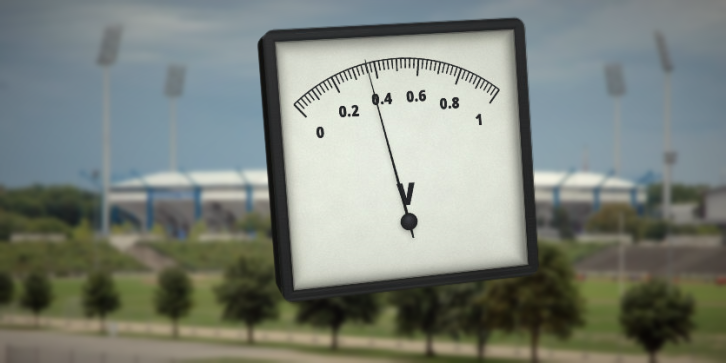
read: 0.36 V
